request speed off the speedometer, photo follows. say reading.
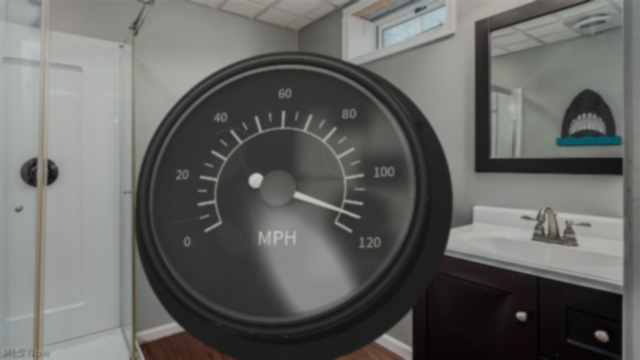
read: 115 mph
